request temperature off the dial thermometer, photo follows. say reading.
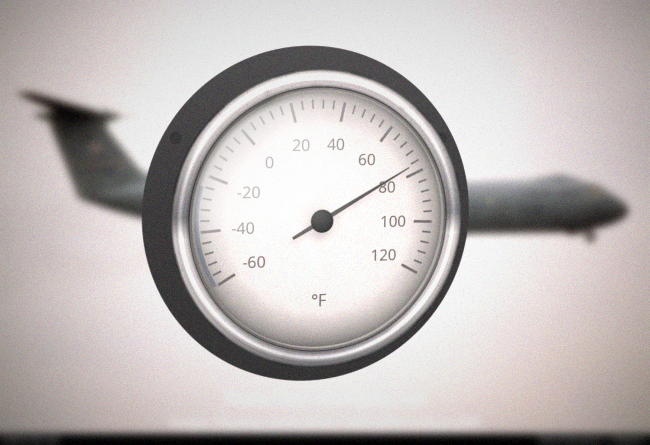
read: 76 °F
